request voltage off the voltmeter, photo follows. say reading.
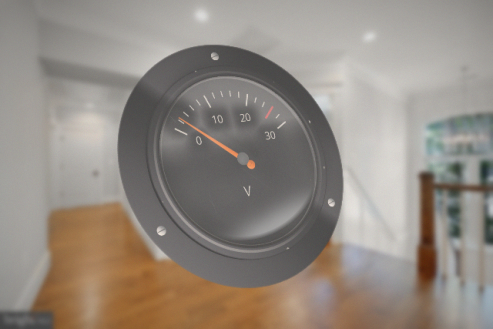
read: 2 V
